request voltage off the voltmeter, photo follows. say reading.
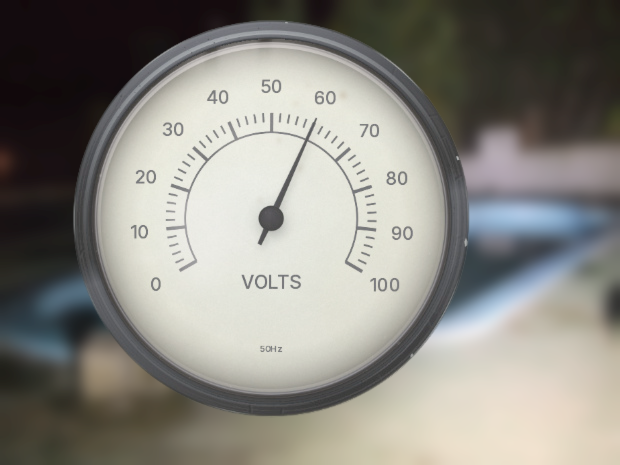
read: 60 V
